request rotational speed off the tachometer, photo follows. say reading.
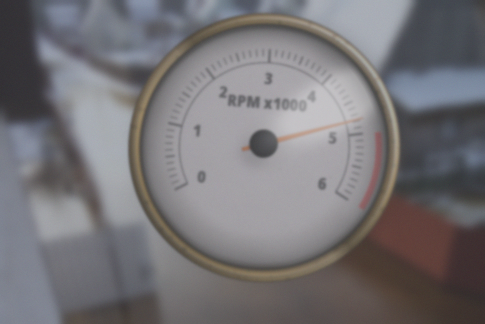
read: 4800 rpm
